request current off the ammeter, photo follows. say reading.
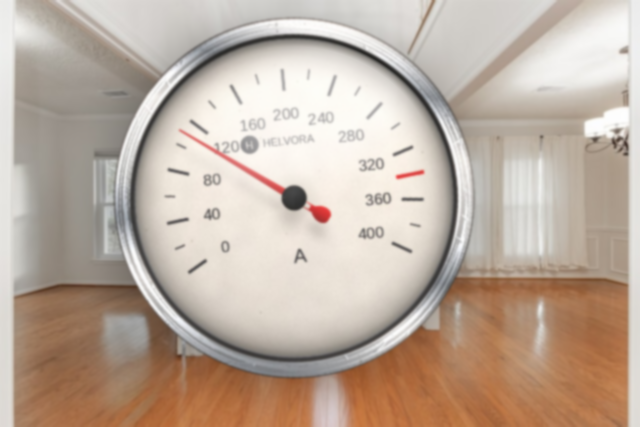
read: 110 A
